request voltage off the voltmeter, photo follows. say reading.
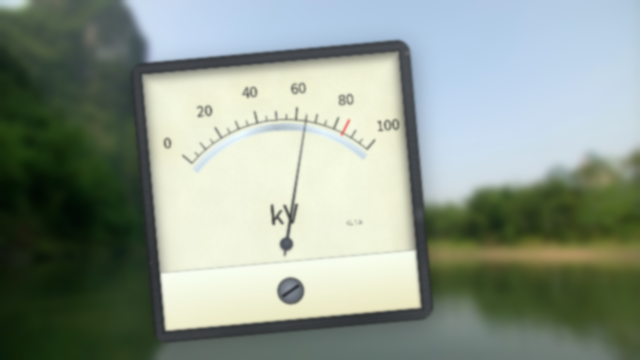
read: 65 kV
